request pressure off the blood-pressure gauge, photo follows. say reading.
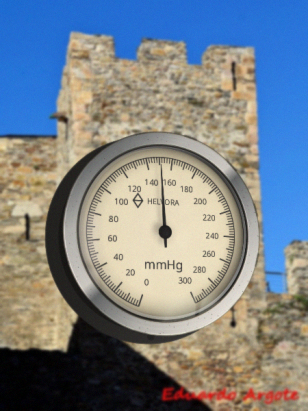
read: 150 mmHg
